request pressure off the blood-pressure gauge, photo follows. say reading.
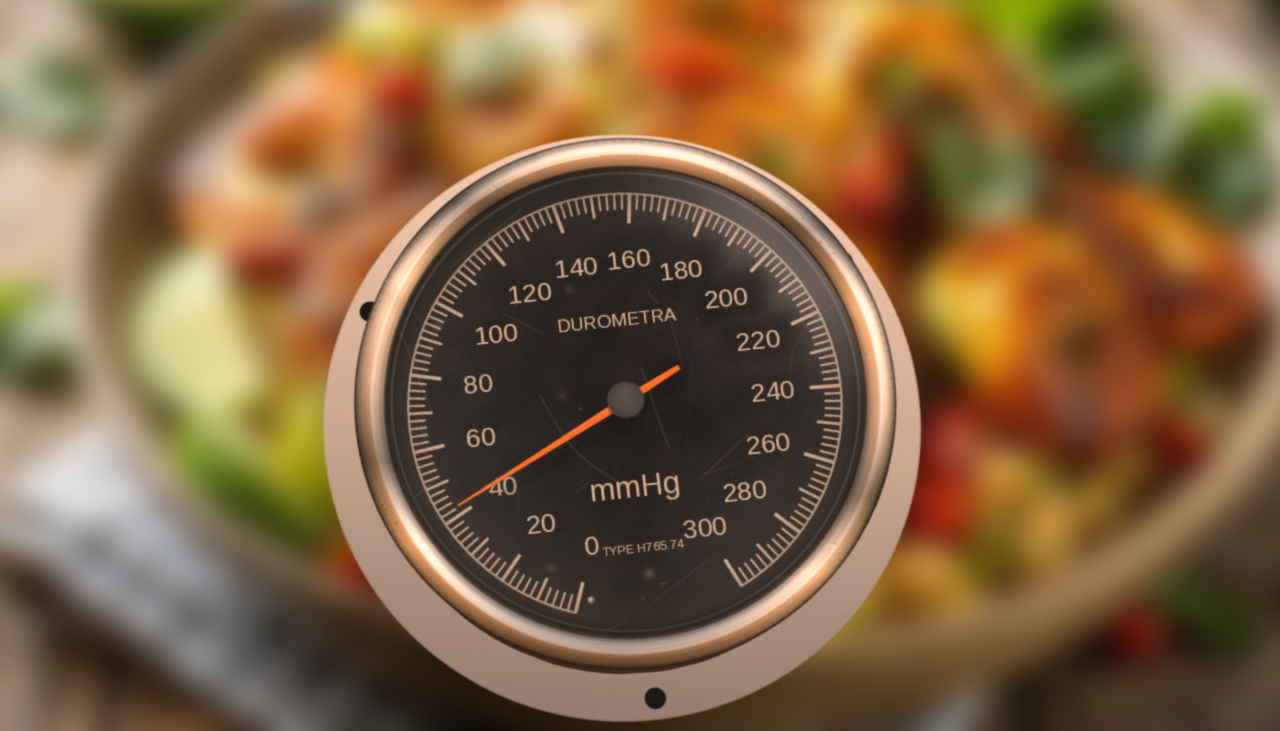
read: 42 mmHg
